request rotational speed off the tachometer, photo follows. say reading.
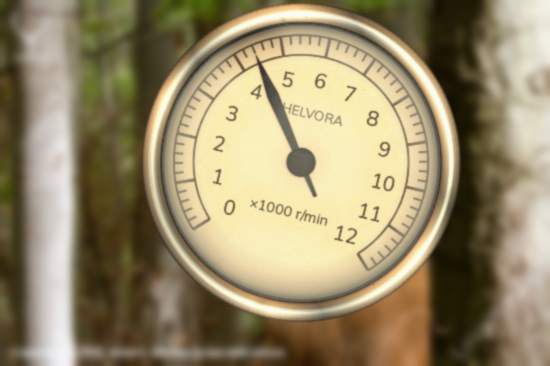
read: 4400 rpm
